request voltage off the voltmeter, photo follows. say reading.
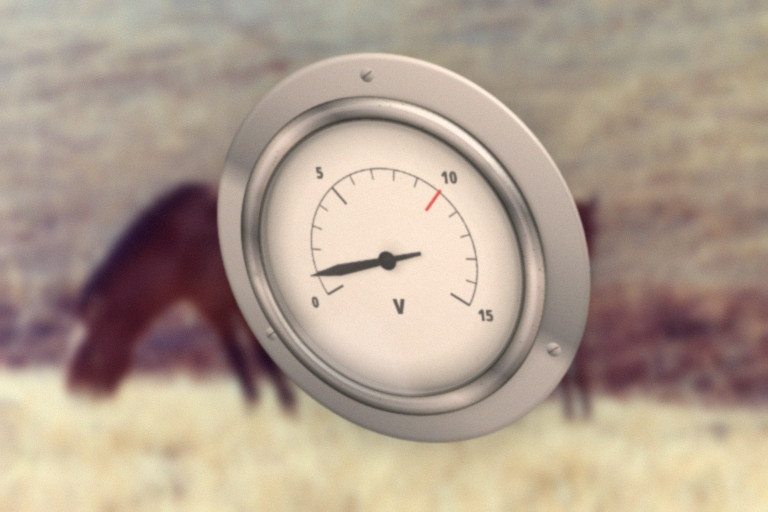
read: 1 V
